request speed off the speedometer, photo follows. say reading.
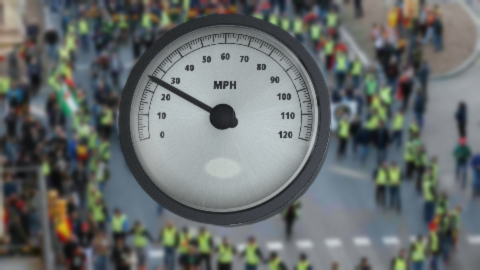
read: 25 mph
